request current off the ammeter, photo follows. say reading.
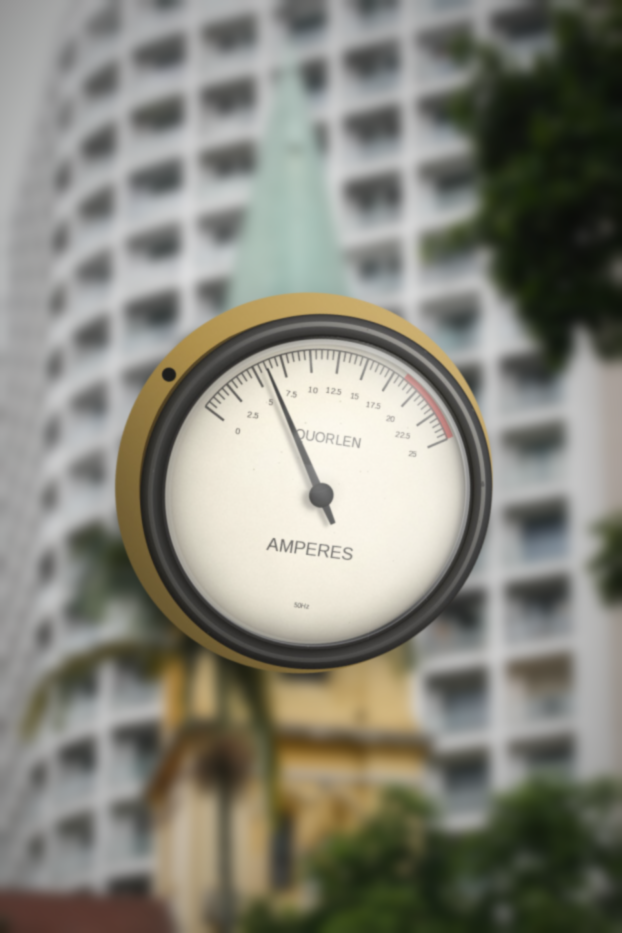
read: 6 A
